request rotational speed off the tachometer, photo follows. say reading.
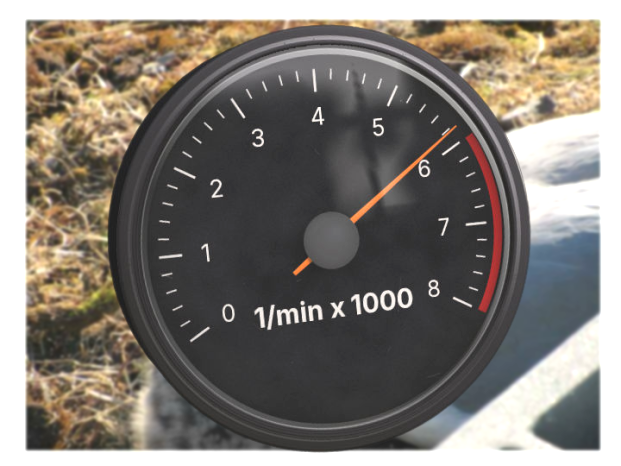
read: 5800 rpm
